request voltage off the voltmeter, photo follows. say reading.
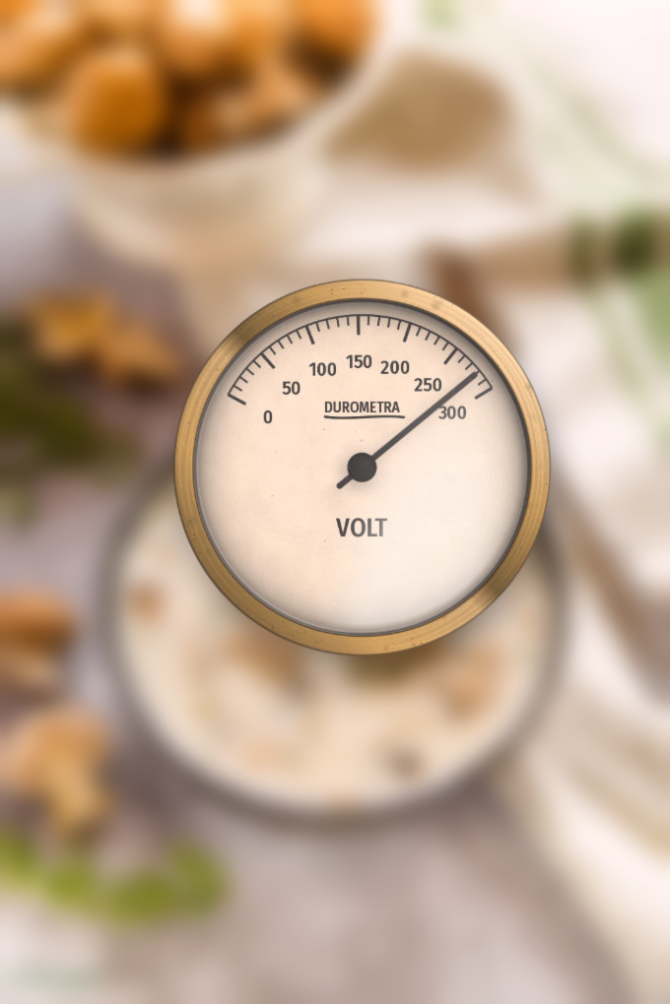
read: 280 V
